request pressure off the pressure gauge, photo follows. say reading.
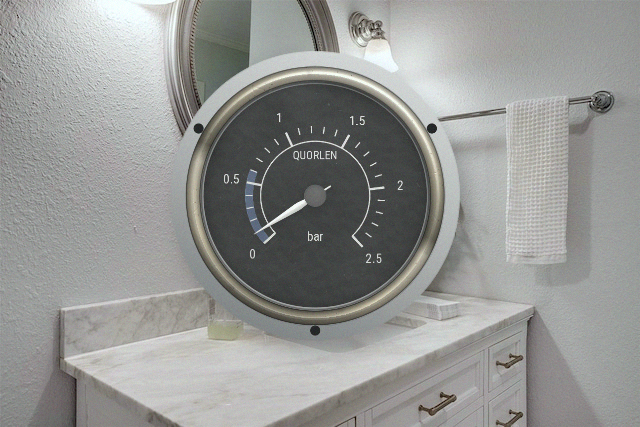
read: 0.1 bar
